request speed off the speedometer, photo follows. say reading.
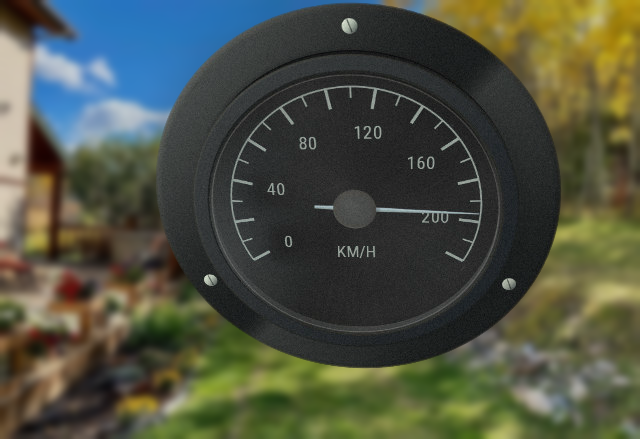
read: 195 km/h
